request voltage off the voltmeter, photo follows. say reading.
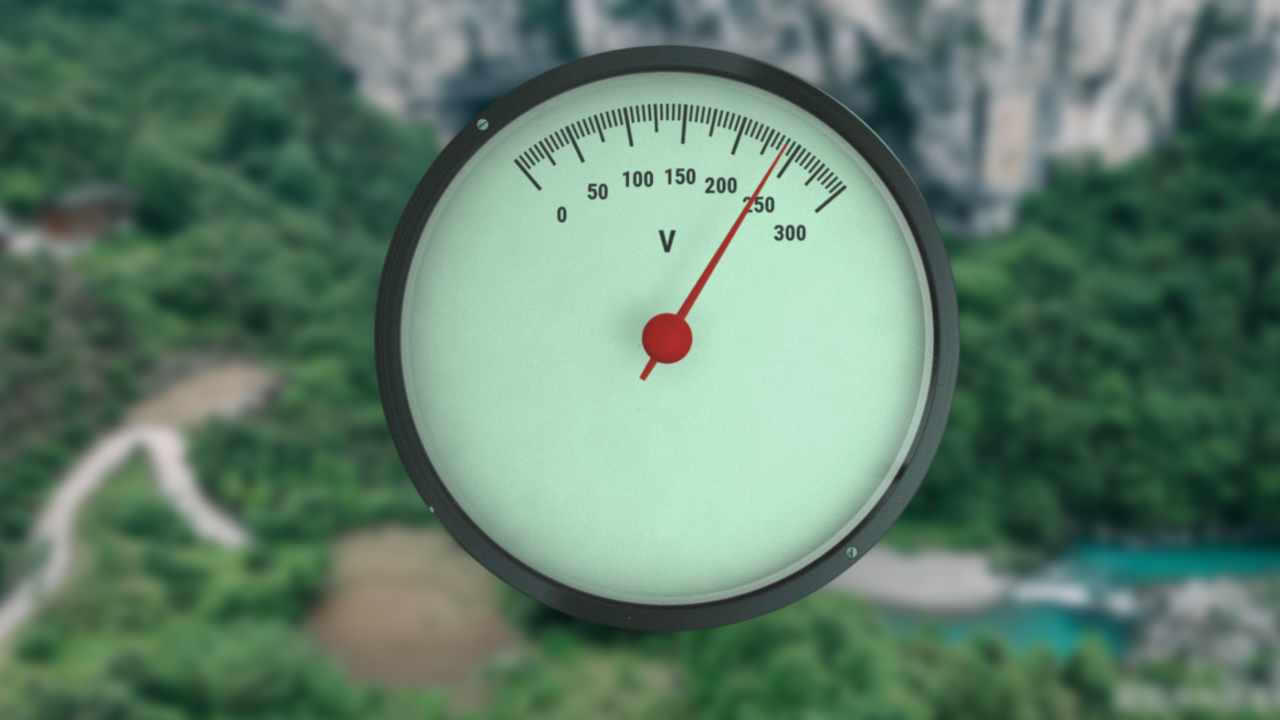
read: 240 V
